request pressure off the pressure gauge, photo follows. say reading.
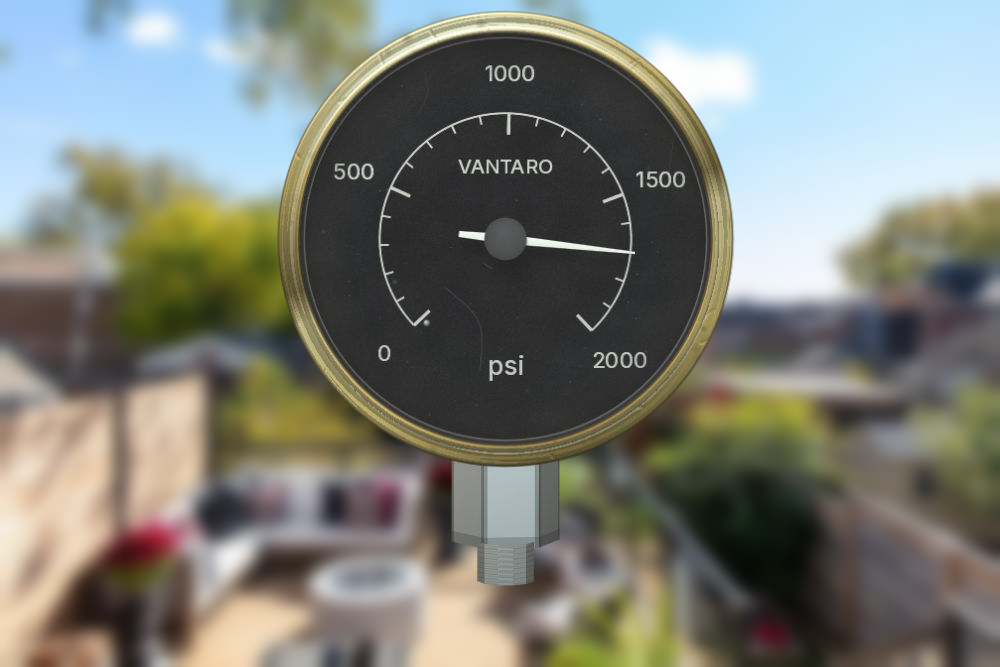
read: 1700 psi
